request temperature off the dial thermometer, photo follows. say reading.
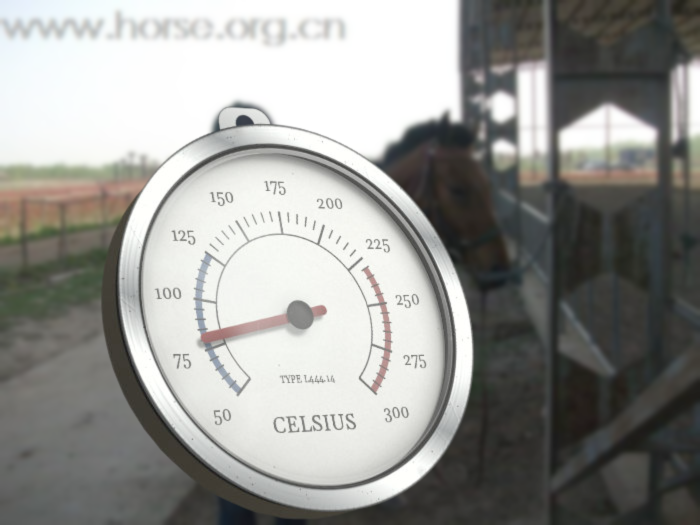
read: 80 °C
